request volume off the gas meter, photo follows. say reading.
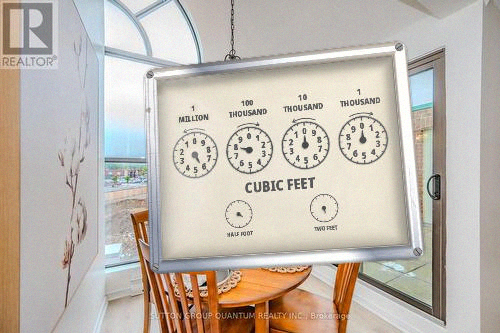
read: 580000 ft³
